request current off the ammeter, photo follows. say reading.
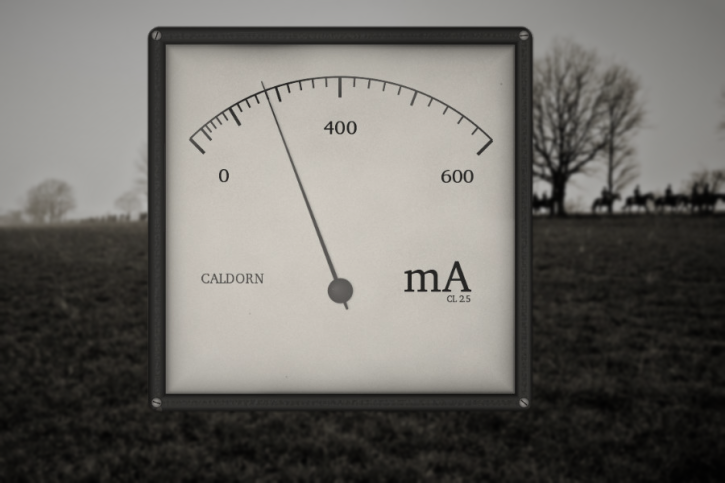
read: 280 mA
